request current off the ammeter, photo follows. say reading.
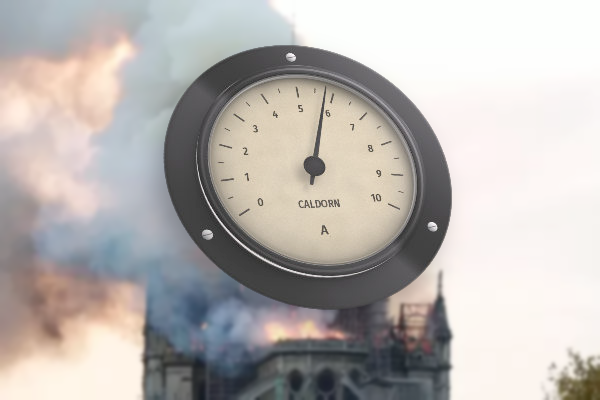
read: 5.75 A
